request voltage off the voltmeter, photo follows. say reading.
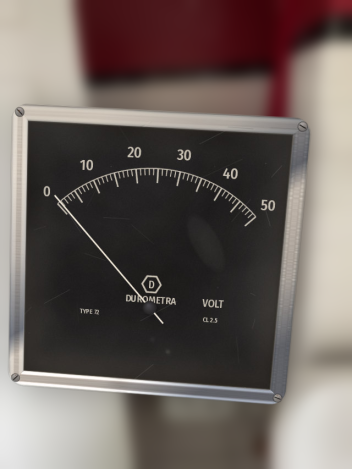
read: 1 V
